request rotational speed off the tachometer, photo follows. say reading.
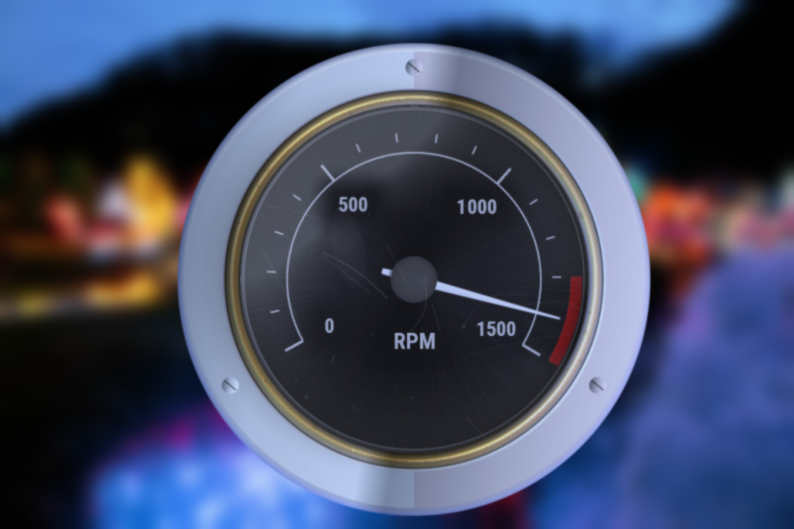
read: 1400 rpm
